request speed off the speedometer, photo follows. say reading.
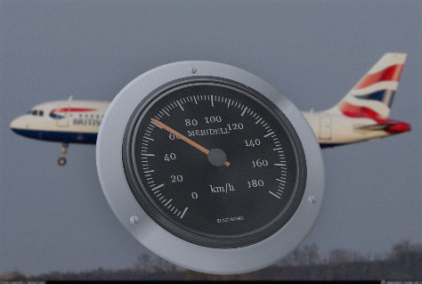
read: 60 km/h
